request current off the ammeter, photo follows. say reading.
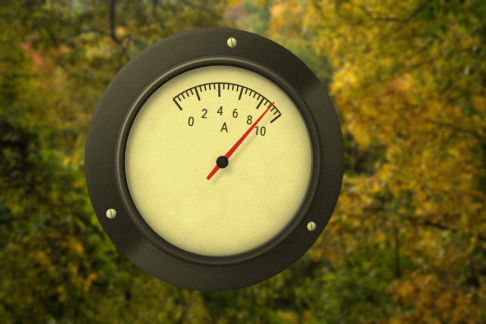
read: 8.8 A
